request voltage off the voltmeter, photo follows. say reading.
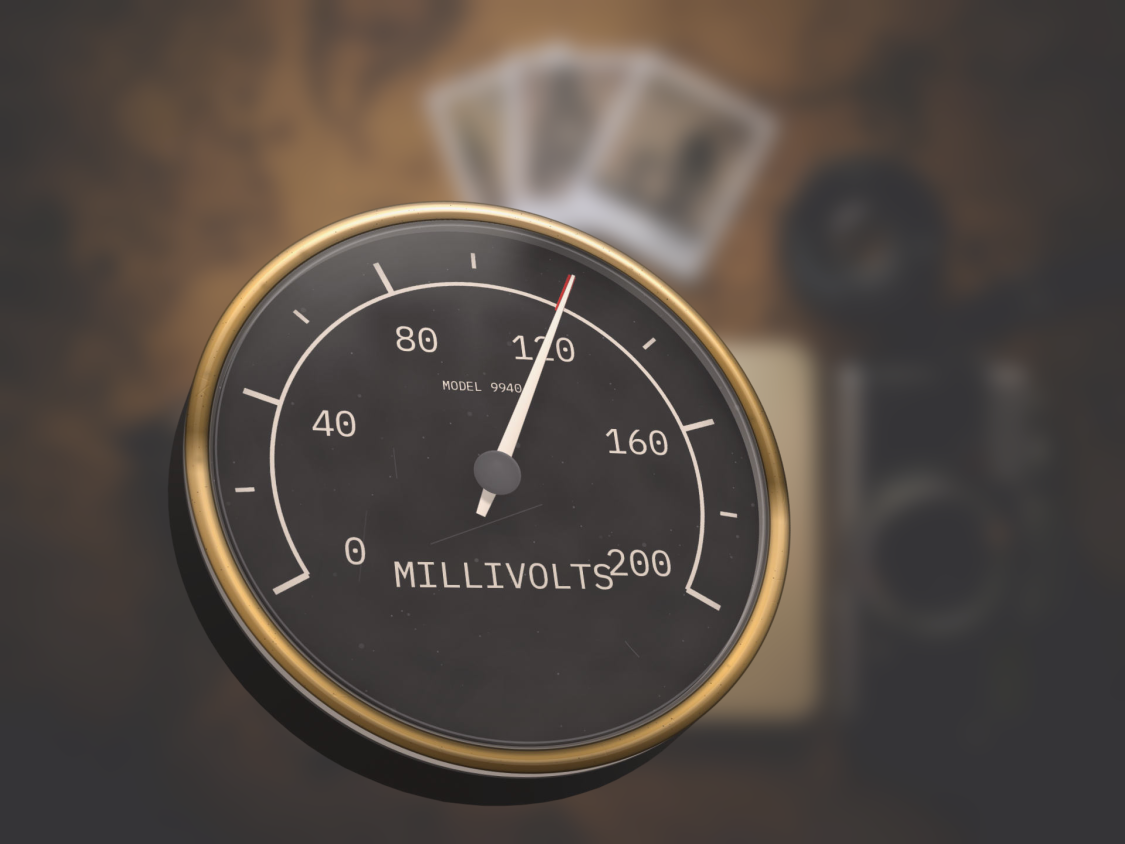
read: 120 mV
